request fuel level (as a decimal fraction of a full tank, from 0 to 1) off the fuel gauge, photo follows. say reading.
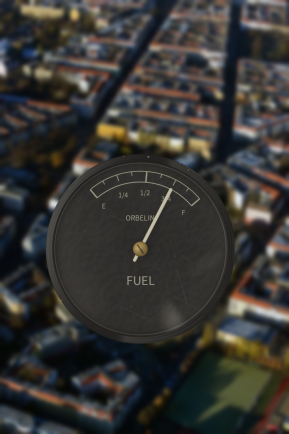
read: 0.75
